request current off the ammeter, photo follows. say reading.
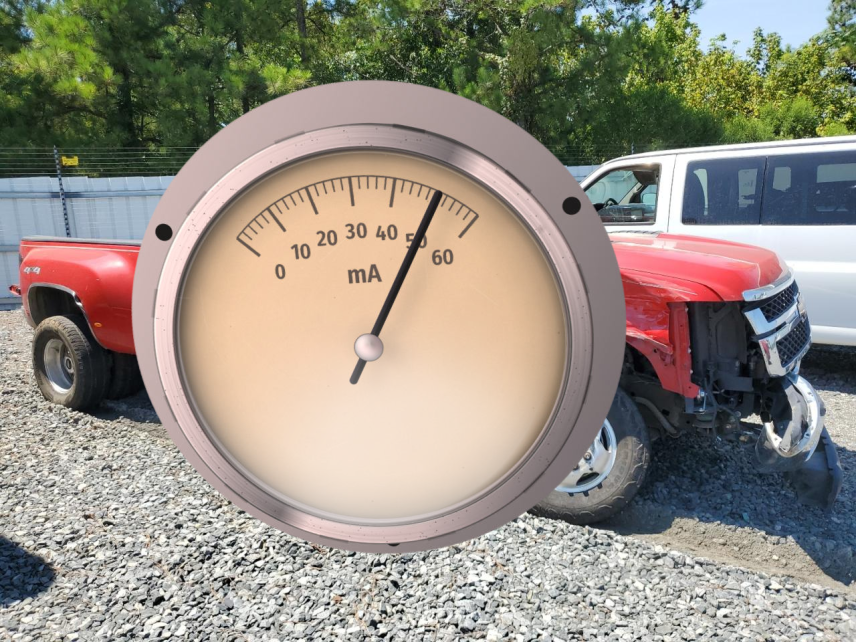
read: 50 mA
